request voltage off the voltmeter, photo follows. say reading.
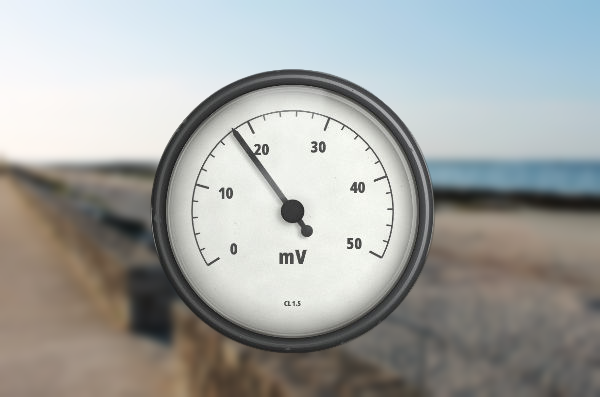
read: 18 mV
